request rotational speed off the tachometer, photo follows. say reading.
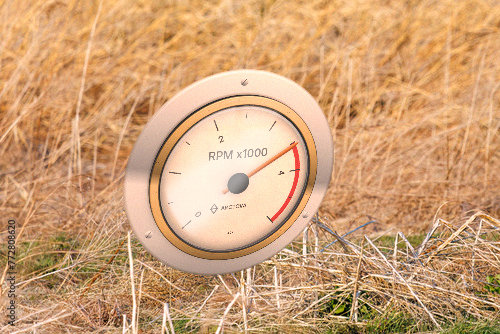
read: 3500 rpm
